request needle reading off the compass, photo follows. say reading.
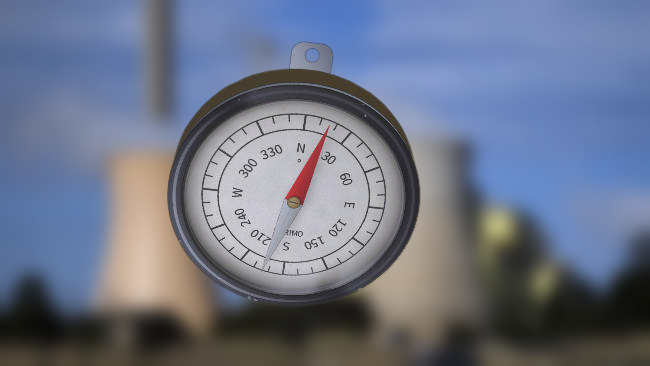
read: 15 °
